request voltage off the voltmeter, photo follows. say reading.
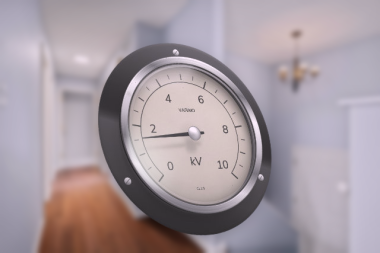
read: 1.5 kV
